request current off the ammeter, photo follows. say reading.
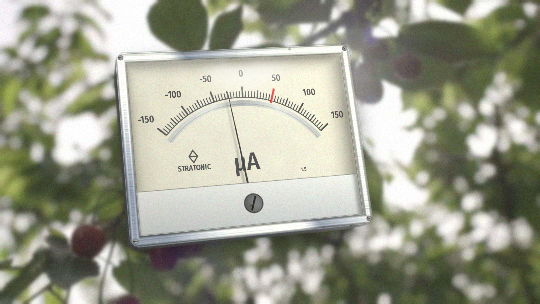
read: -25 µA
